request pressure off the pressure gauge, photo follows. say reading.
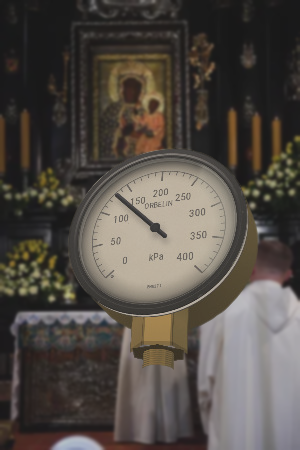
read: 130 kPa
